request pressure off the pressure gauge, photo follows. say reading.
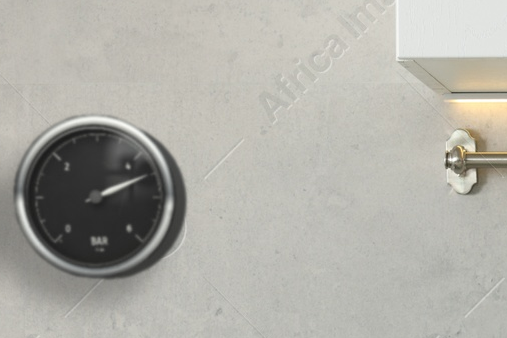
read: 4.5 bar
